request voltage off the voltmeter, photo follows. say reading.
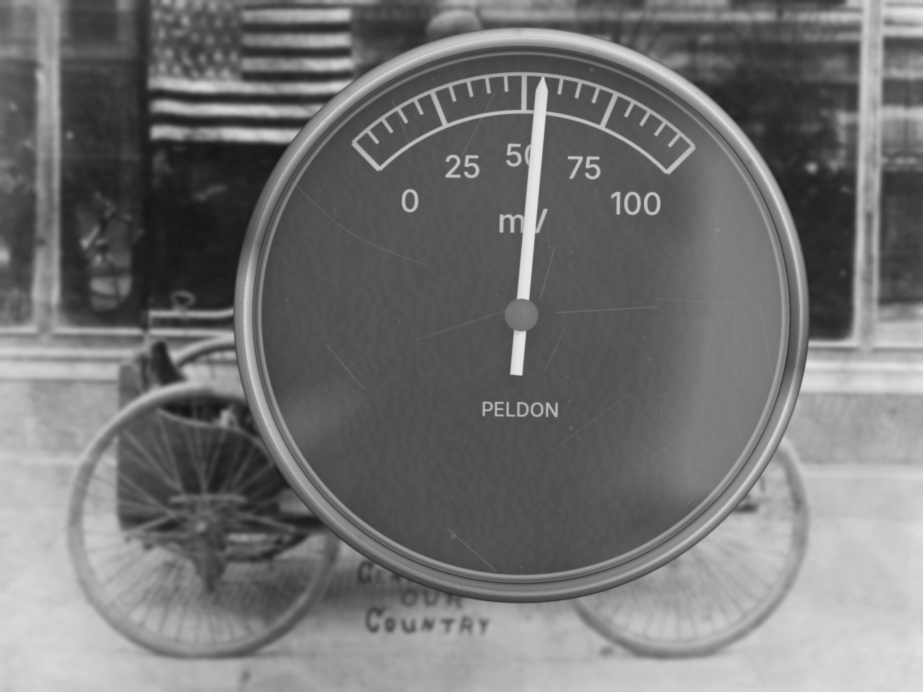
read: 55 mV
